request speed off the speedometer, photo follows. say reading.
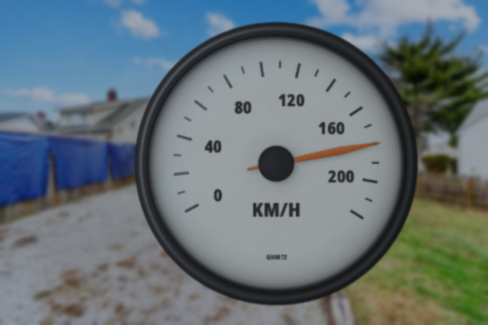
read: 180 km/h
